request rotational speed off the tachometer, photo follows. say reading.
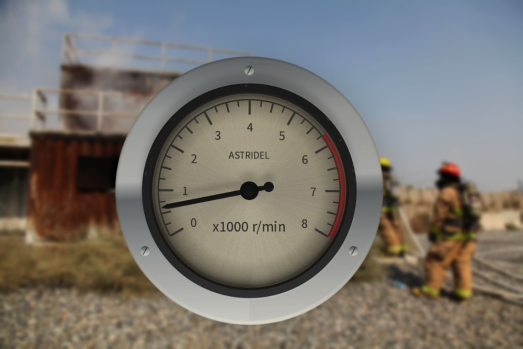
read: 625 rpm
